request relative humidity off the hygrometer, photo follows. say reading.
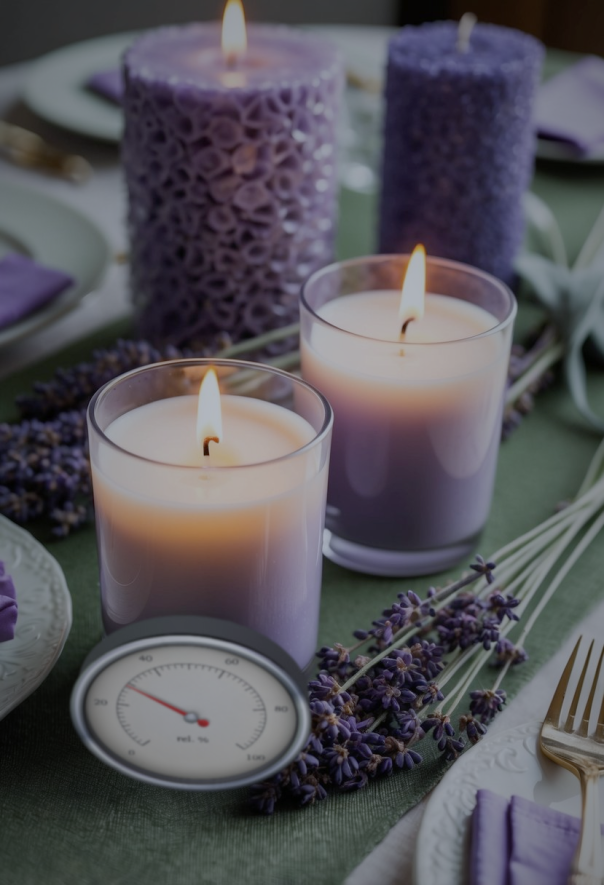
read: 30 %
